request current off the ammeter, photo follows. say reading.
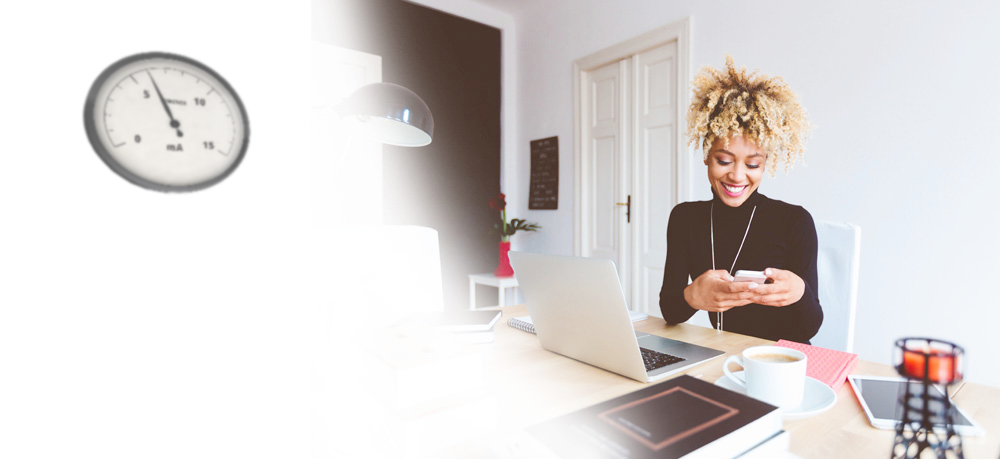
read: 6 mA
